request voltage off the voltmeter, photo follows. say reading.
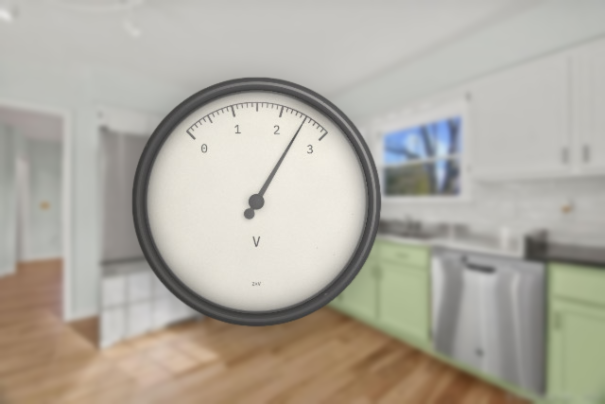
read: 2.5 V
